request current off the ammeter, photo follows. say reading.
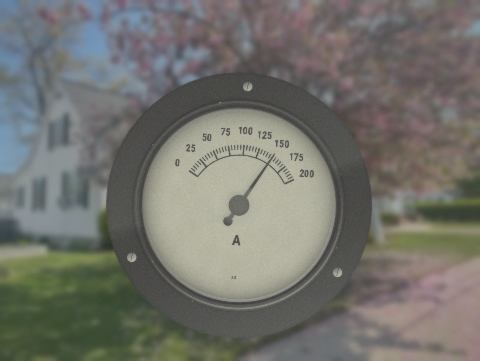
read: 150 A
